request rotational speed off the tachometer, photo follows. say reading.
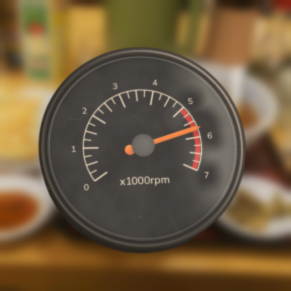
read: 5750 rpm
